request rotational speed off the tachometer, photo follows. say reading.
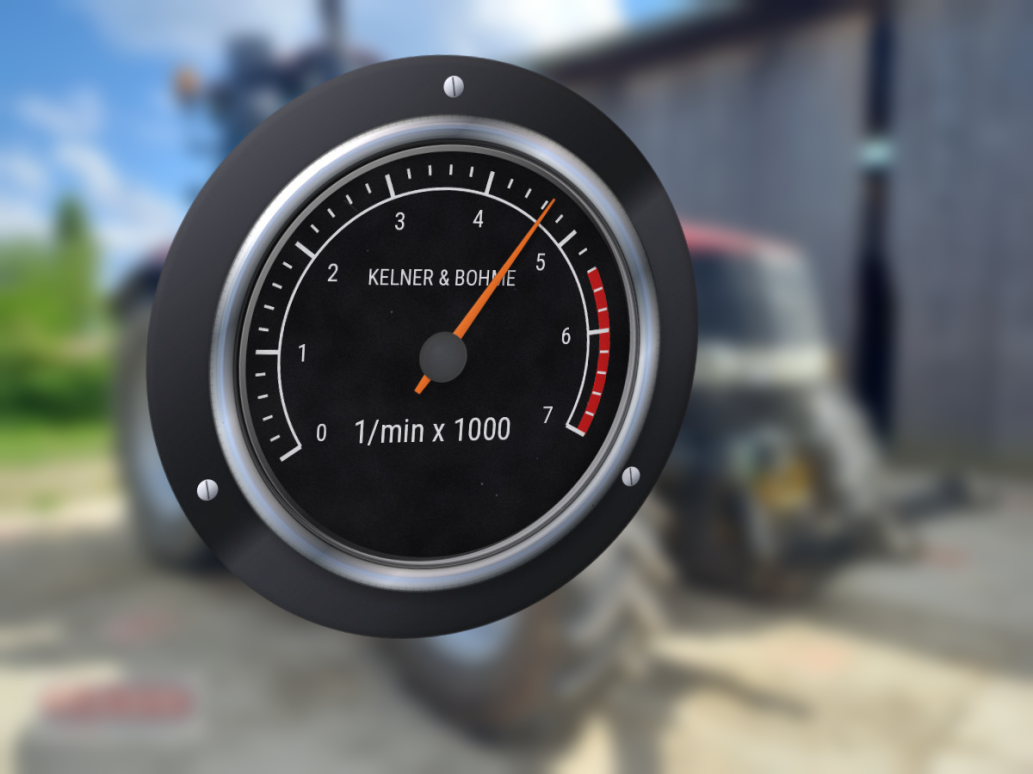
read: 4600 rpm
